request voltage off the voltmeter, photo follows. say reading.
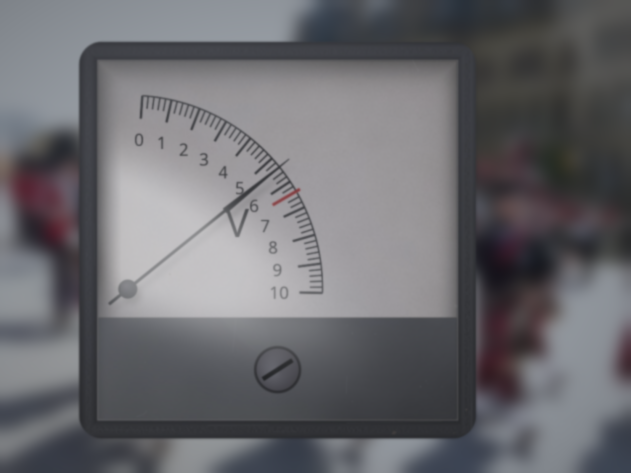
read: 5.4 V
